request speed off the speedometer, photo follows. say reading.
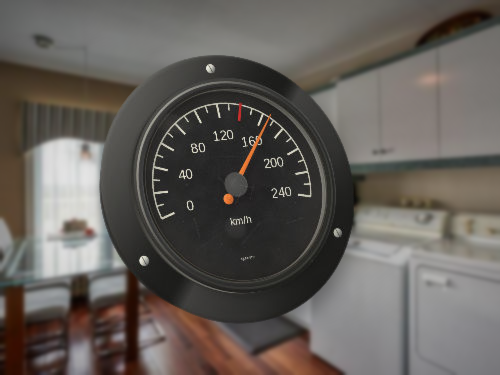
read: 165 km/h
